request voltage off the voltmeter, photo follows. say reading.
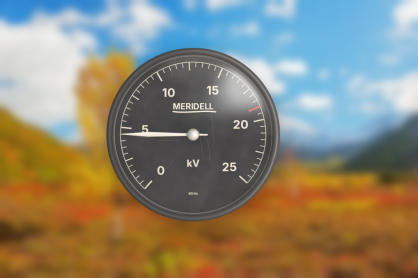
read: 4.5 kV
